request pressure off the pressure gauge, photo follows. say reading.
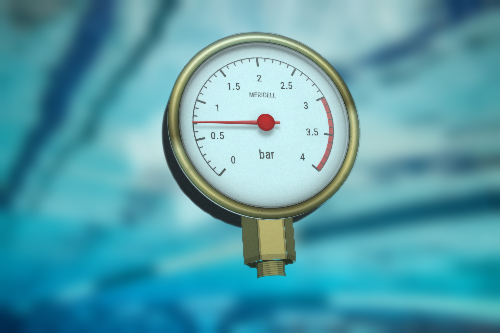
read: 0.7 bar
